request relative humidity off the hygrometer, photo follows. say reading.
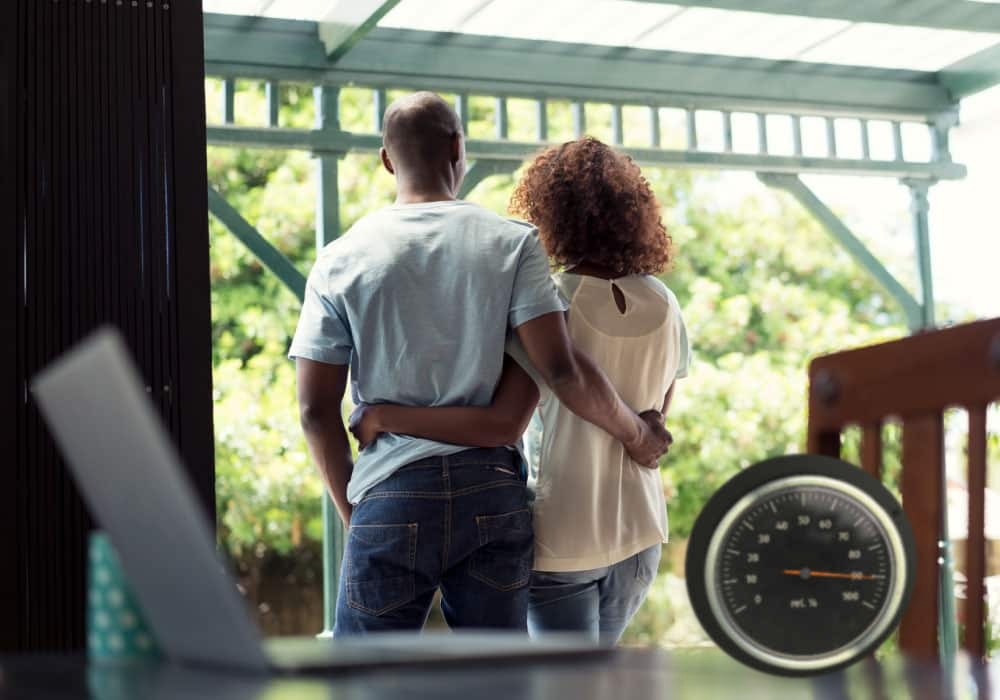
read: 90 %
